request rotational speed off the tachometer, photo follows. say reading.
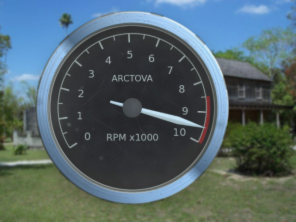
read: 9500 rpm
